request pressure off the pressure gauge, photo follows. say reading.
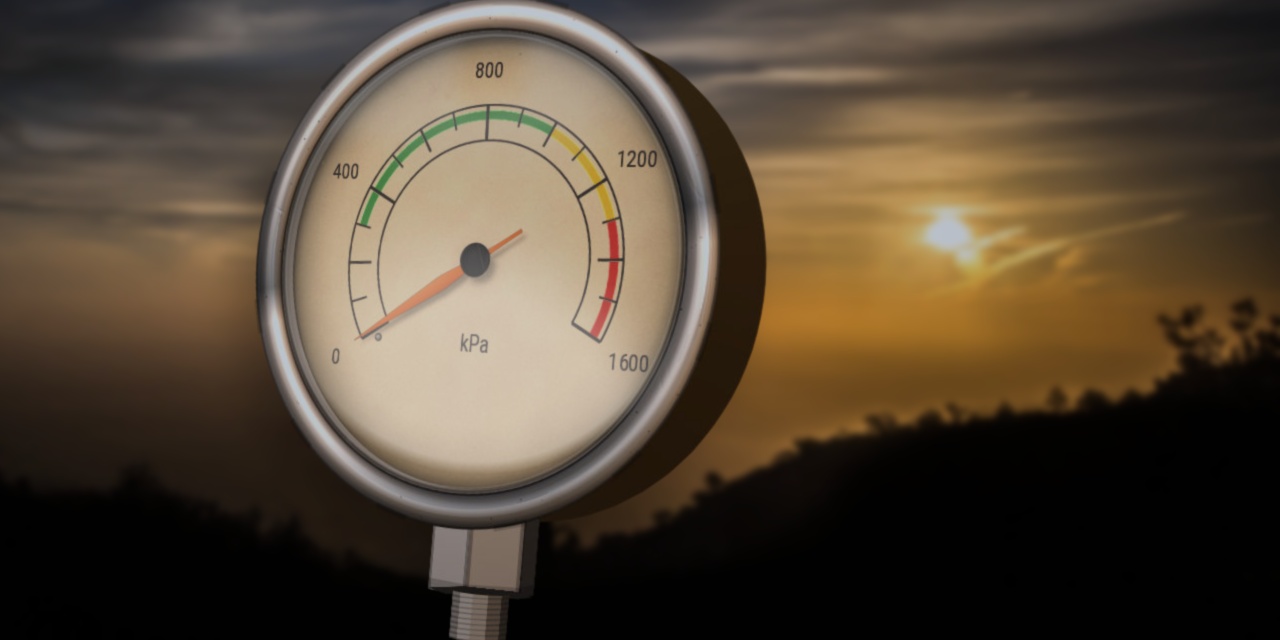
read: 0 kPa
